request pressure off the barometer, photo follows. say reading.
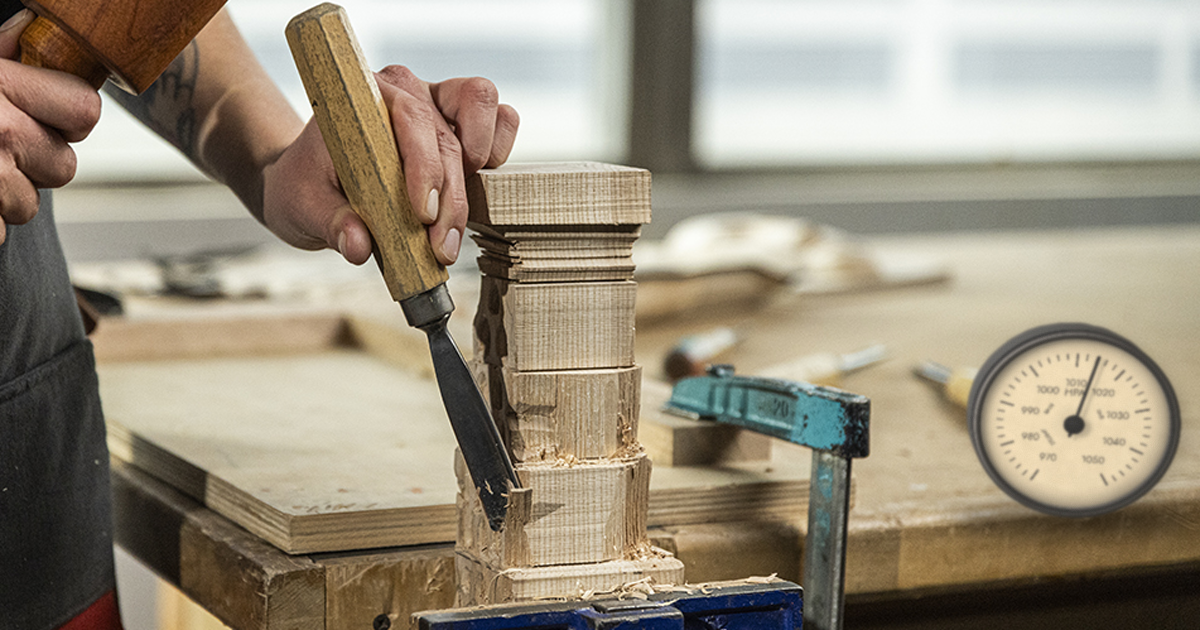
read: 1014 hPa
